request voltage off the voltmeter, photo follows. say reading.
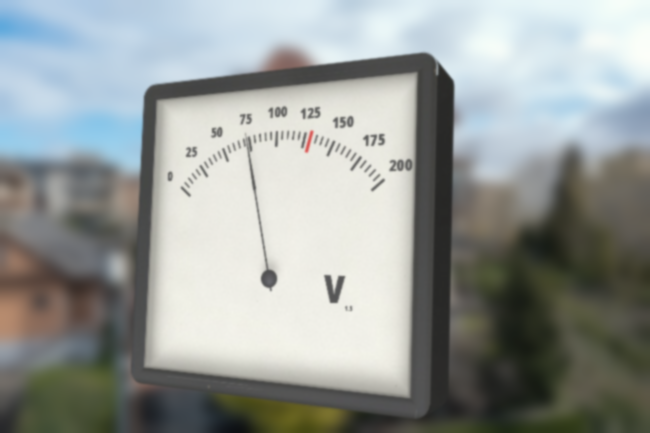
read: 75 V
